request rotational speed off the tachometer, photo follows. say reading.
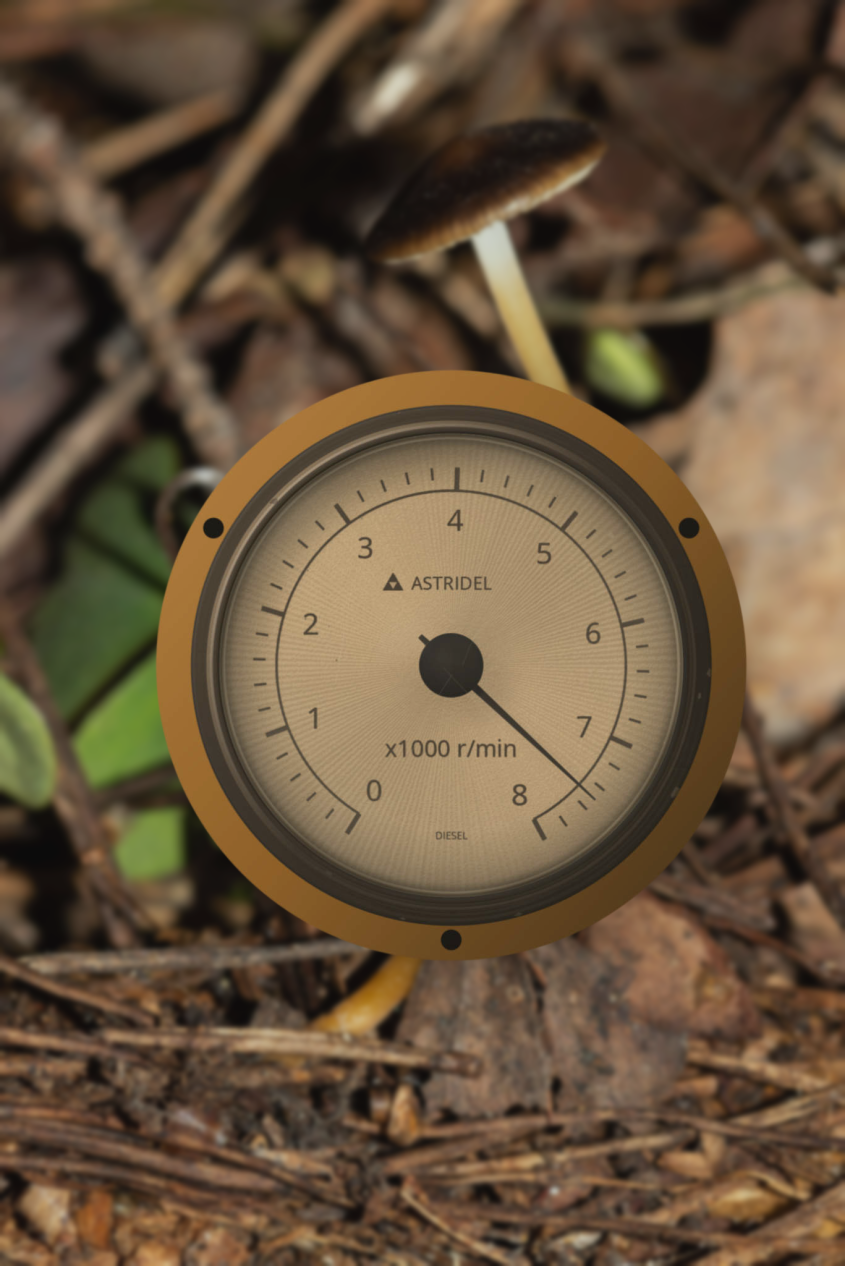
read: 7500 rpm
